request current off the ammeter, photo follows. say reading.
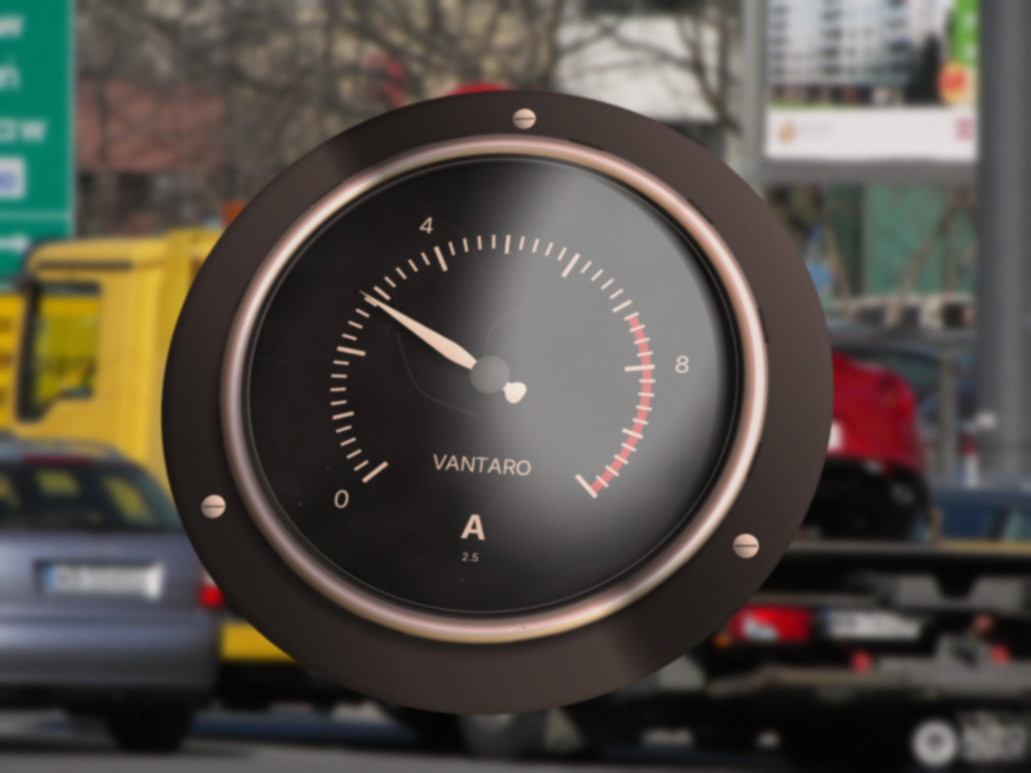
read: 2.8 A
